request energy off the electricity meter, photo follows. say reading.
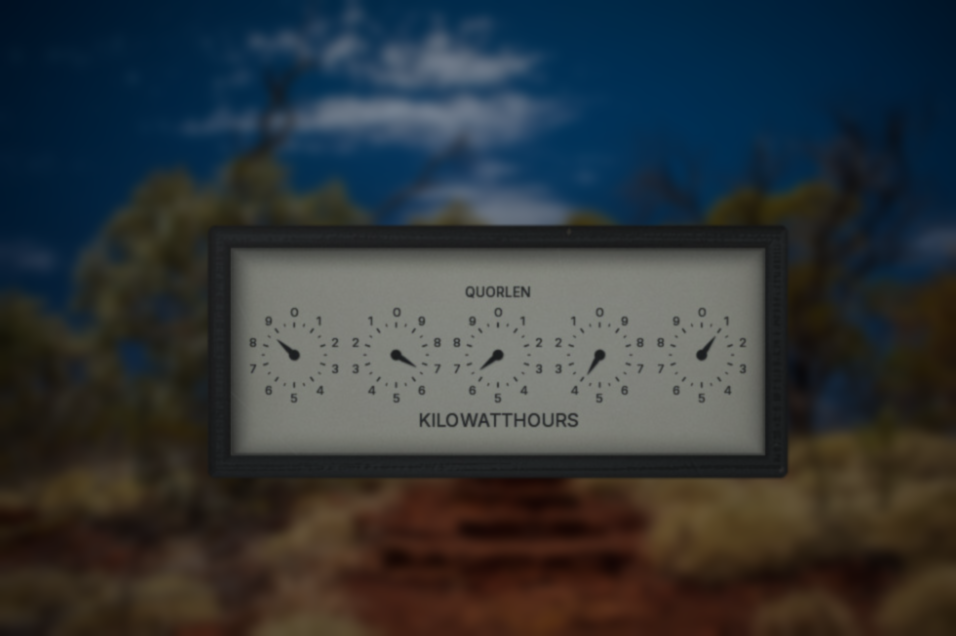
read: 86641 kWh
